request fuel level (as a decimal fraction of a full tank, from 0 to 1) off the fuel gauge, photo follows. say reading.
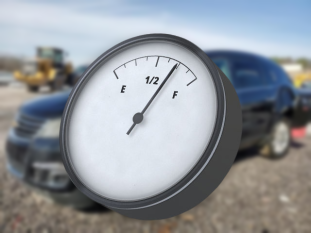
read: 0.75
